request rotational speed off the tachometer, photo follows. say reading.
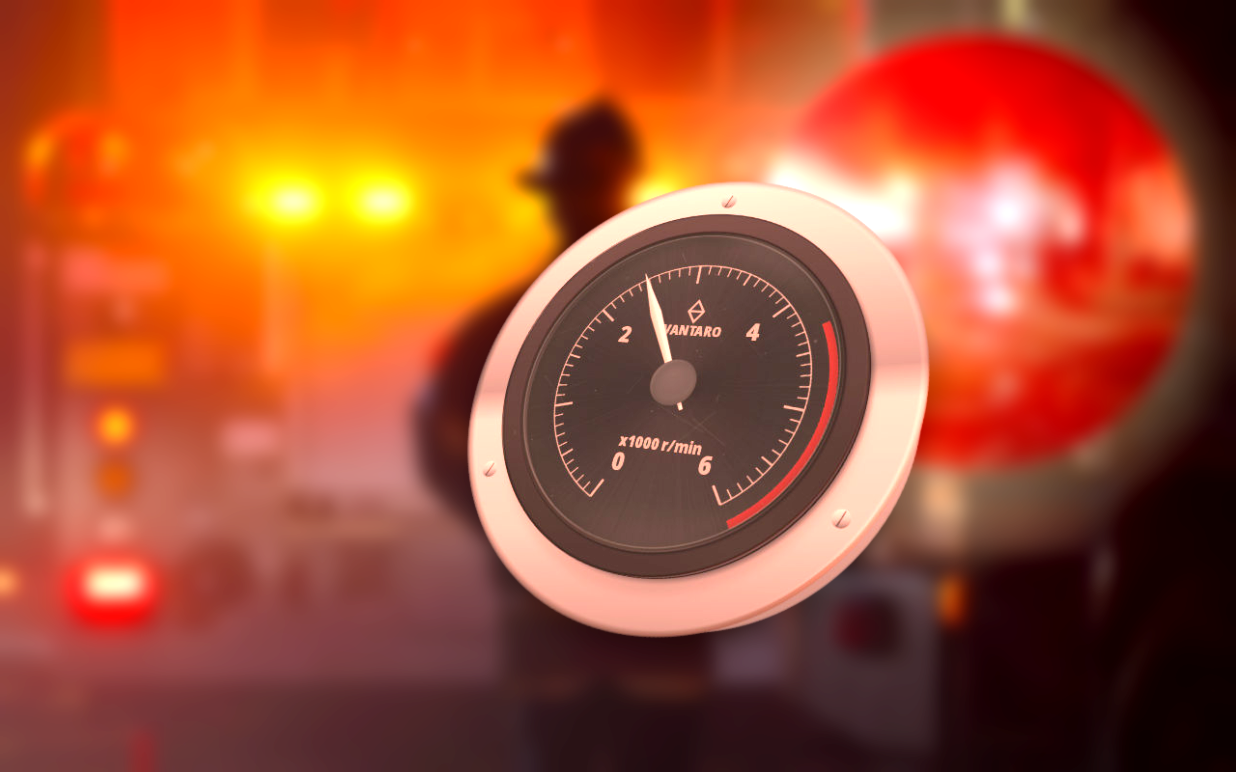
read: 2500 rpm
